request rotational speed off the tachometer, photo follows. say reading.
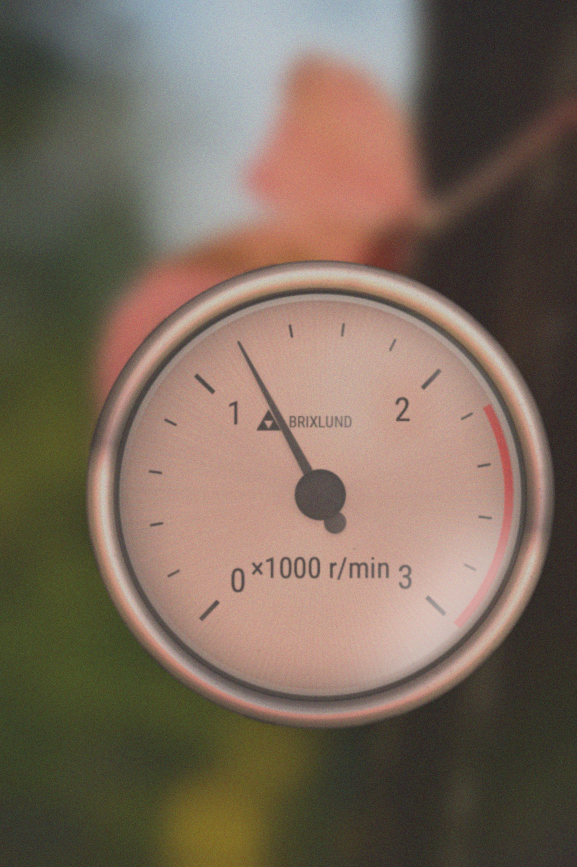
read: 1200 rpm
